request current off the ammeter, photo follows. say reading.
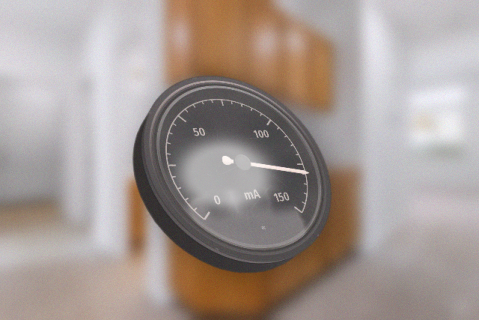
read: 130 mA
